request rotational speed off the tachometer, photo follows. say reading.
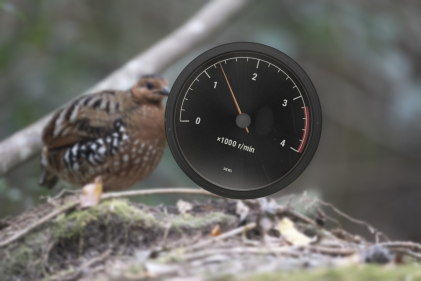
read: 1300 rpm
